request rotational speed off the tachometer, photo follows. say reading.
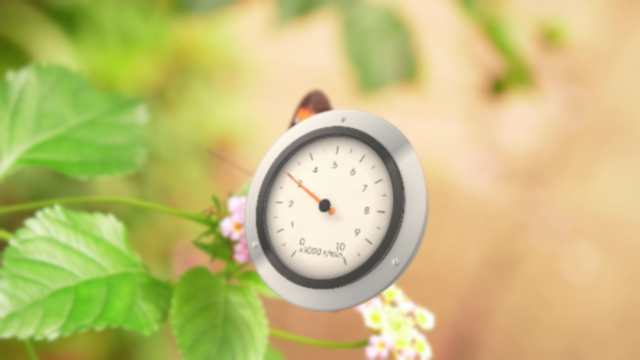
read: 3000 rpm
